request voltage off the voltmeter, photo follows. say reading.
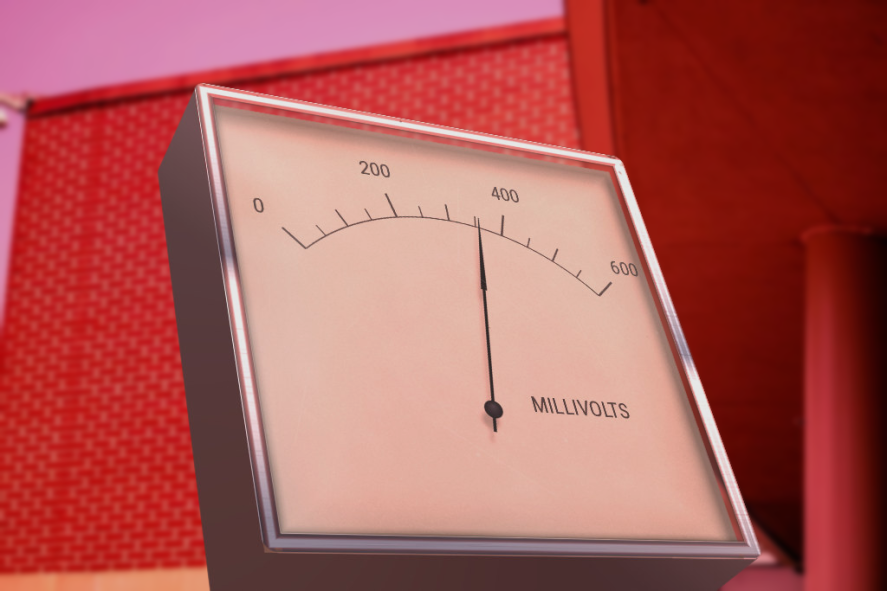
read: 350 mV
